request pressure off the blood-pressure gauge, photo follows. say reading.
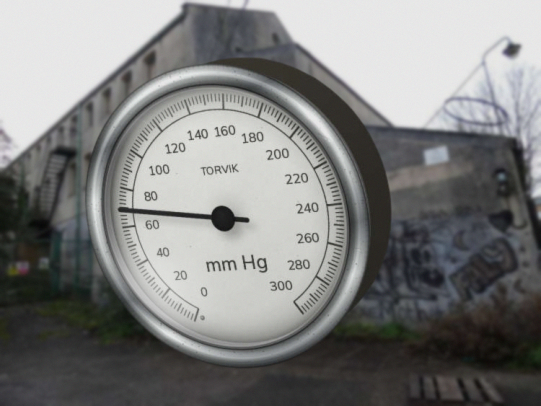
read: 70 mmHg
